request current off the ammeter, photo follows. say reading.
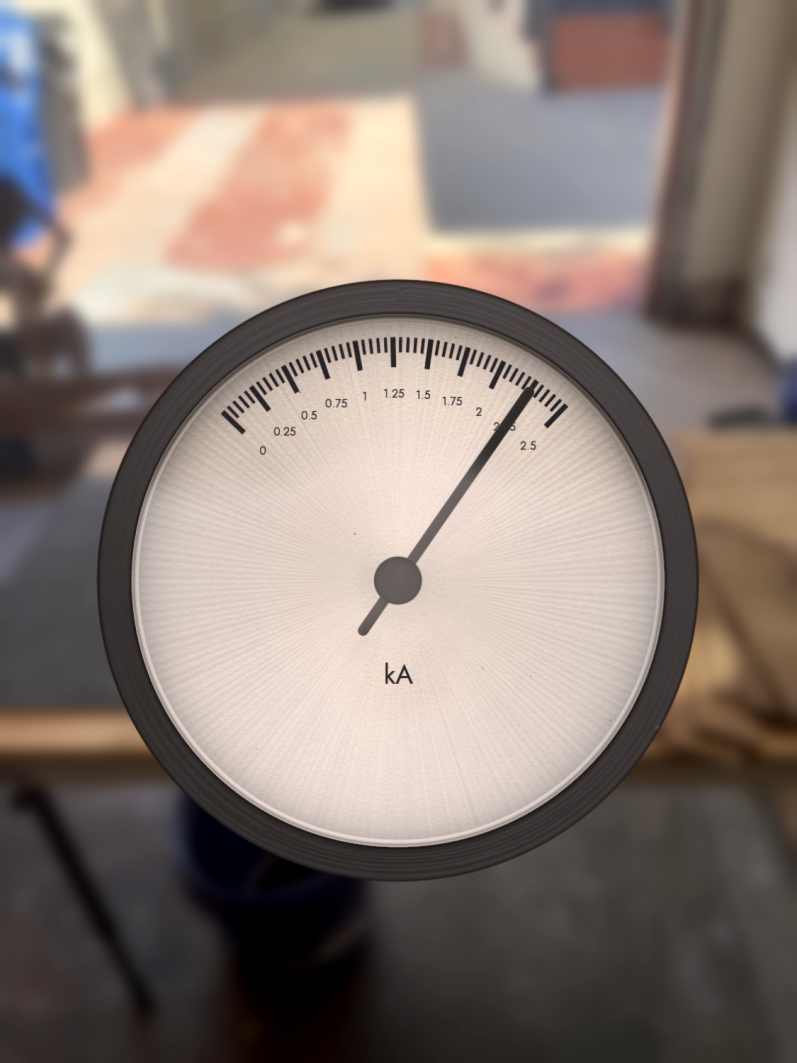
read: 2.25 kA
